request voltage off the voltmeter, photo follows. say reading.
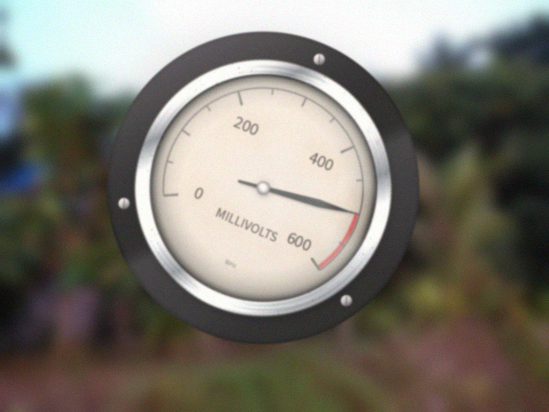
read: 500 mV
